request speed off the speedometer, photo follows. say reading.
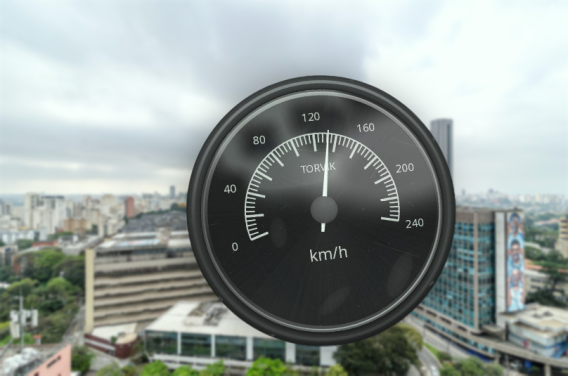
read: 132 km/h
